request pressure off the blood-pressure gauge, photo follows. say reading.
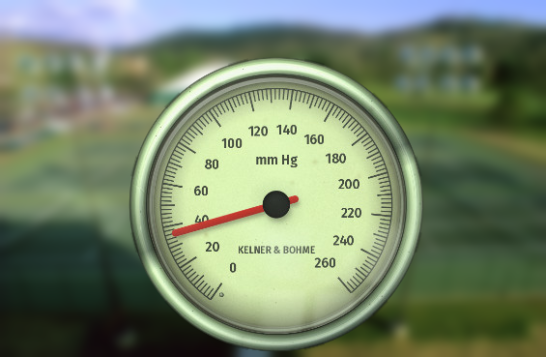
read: 36 mmHg
